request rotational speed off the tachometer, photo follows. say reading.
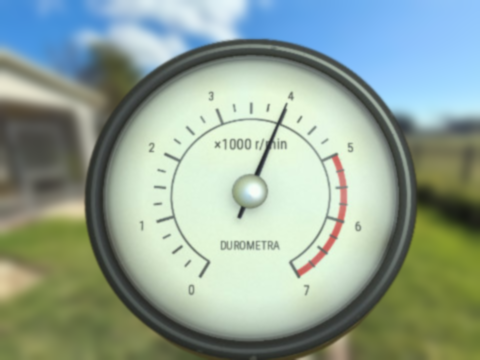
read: 4000 rpm
